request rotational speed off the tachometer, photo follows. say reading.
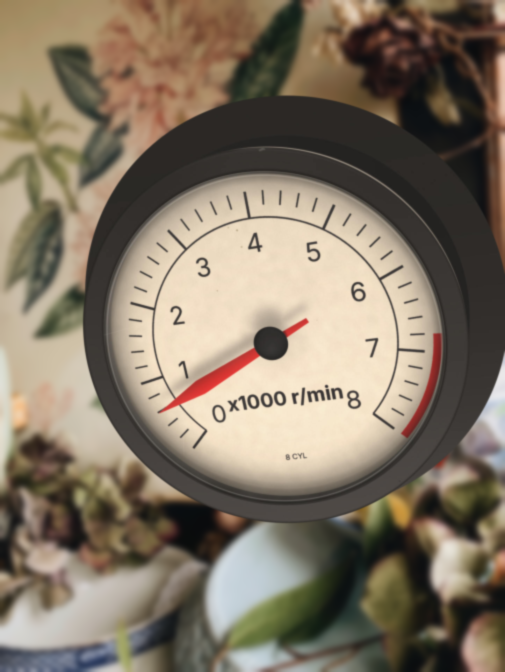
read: 600 rpm
